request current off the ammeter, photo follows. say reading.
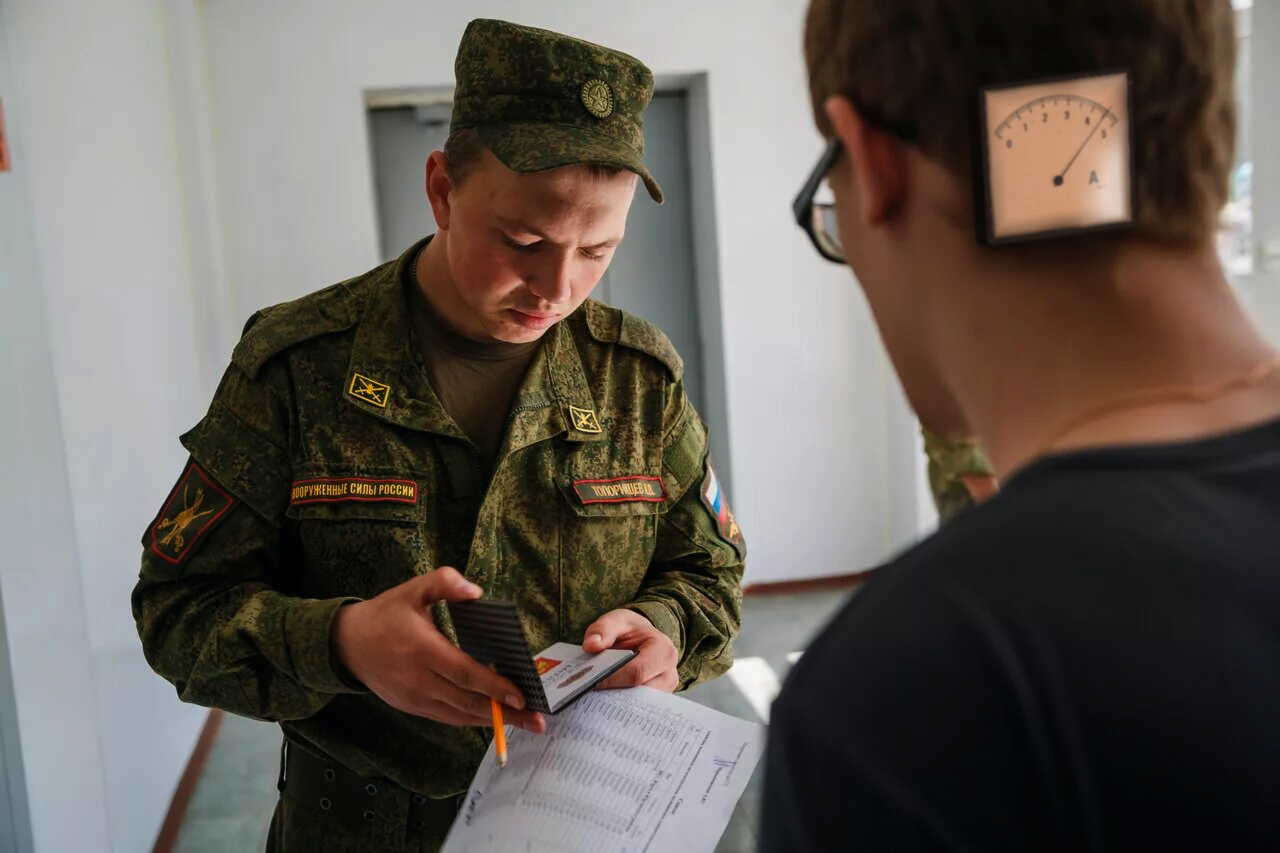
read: 4.5 A
